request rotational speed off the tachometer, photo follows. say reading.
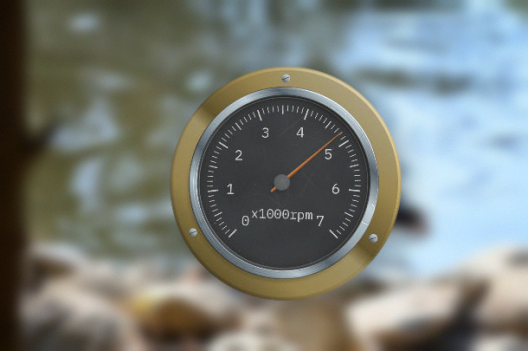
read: 4800 rpm
